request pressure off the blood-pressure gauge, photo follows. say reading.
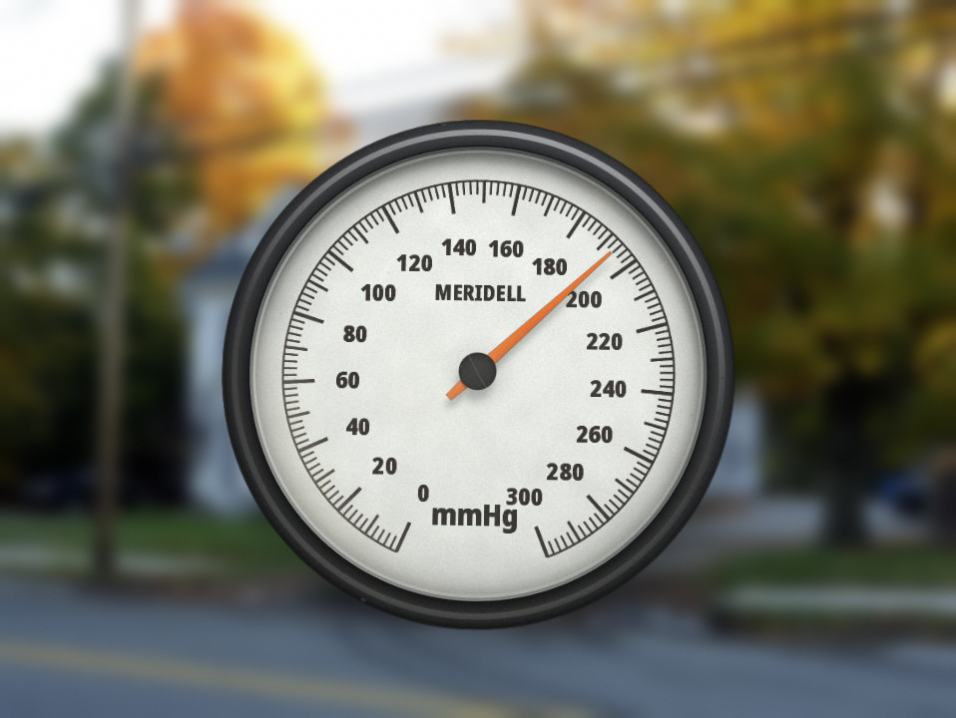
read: 194 mmHg
